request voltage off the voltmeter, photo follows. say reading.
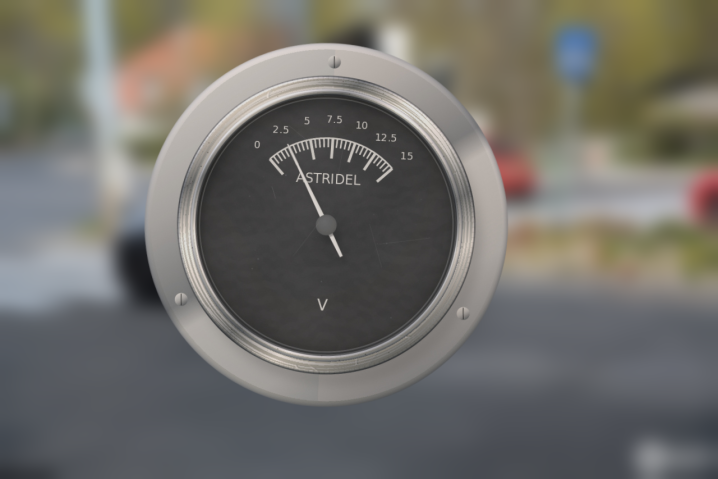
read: 2.5 V
